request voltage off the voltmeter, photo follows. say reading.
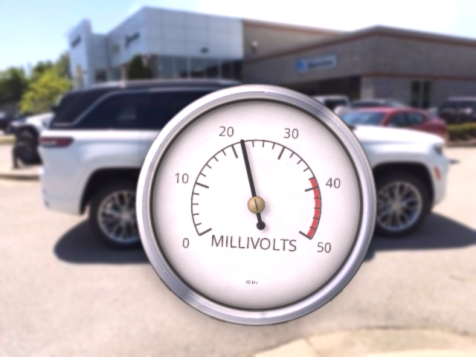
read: 22 mV
